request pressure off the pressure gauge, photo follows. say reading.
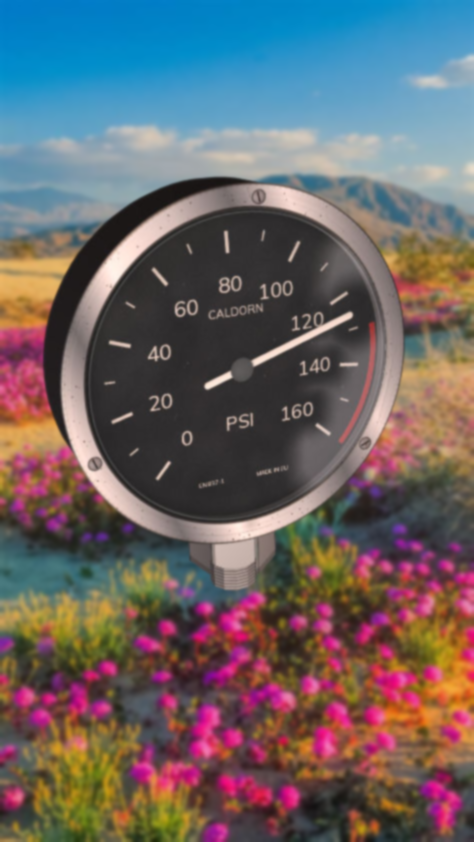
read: 125 psi
